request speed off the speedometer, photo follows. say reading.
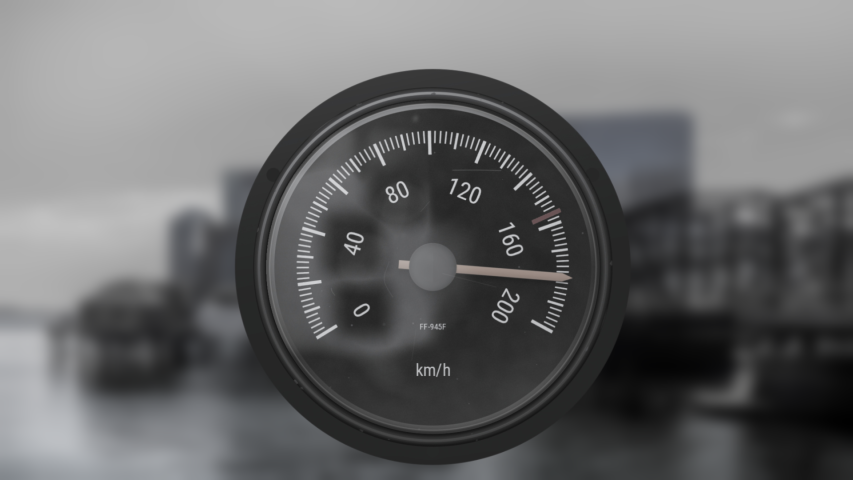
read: 180 km/h
